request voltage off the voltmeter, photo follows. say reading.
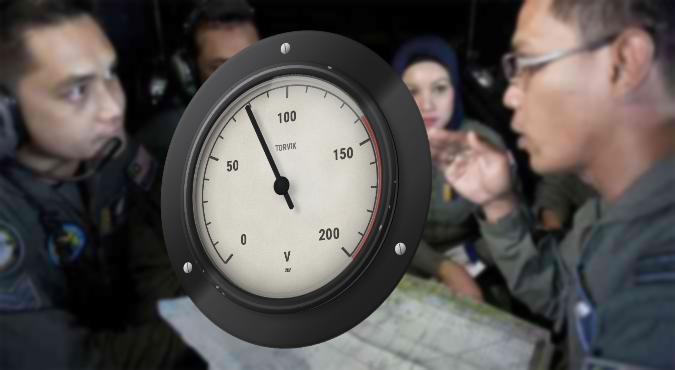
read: 80 V
